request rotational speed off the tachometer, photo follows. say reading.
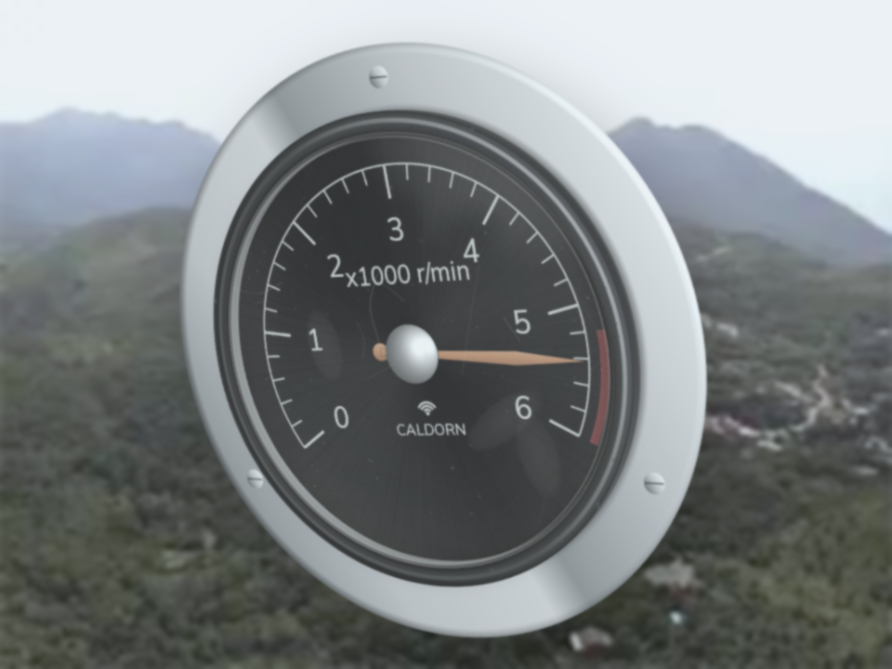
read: 5400 rpm
